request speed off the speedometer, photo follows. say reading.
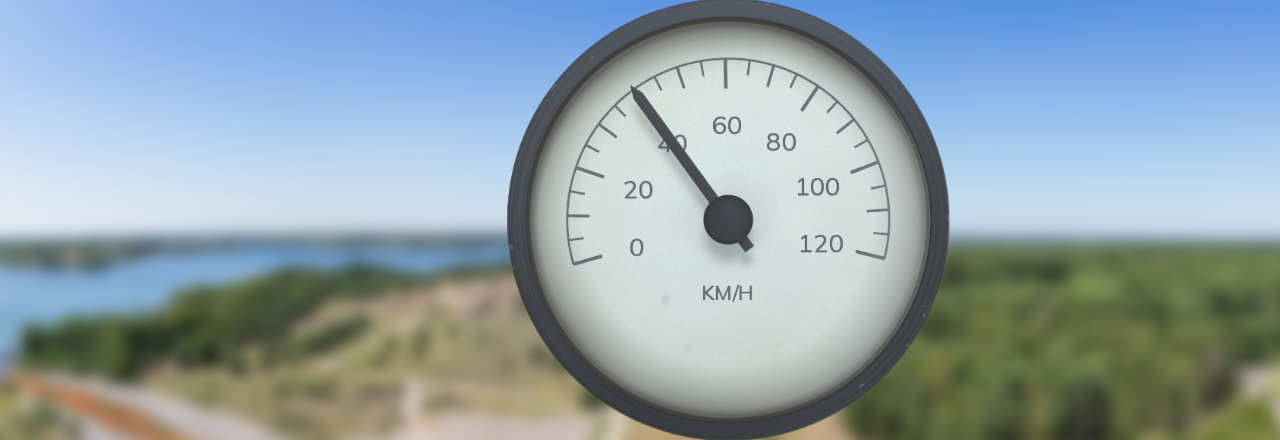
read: 40 km/h
